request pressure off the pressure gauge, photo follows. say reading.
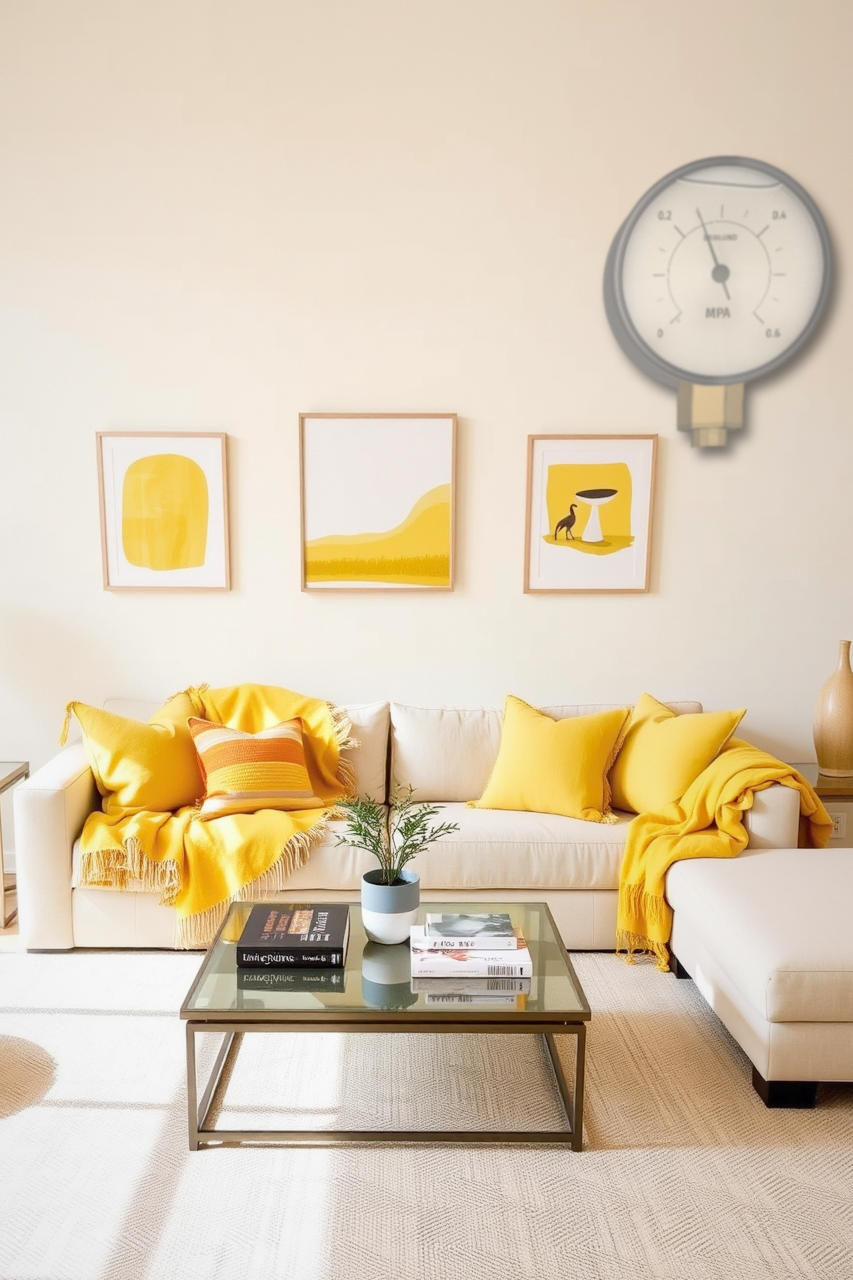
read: 0.25 MPa
